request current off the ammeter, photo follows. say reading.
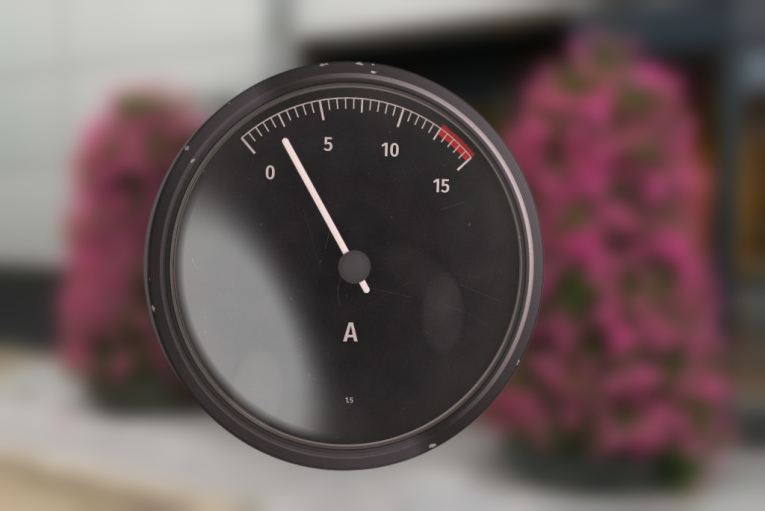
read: 2 A
